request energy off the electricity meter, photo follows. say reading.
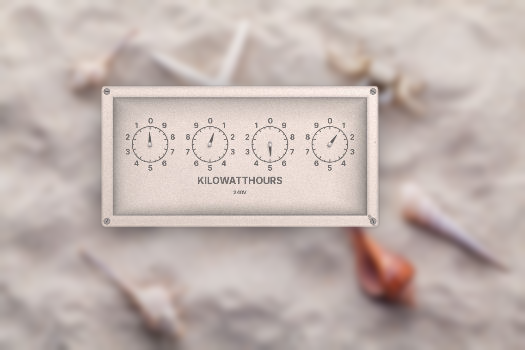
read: 51 kWh
